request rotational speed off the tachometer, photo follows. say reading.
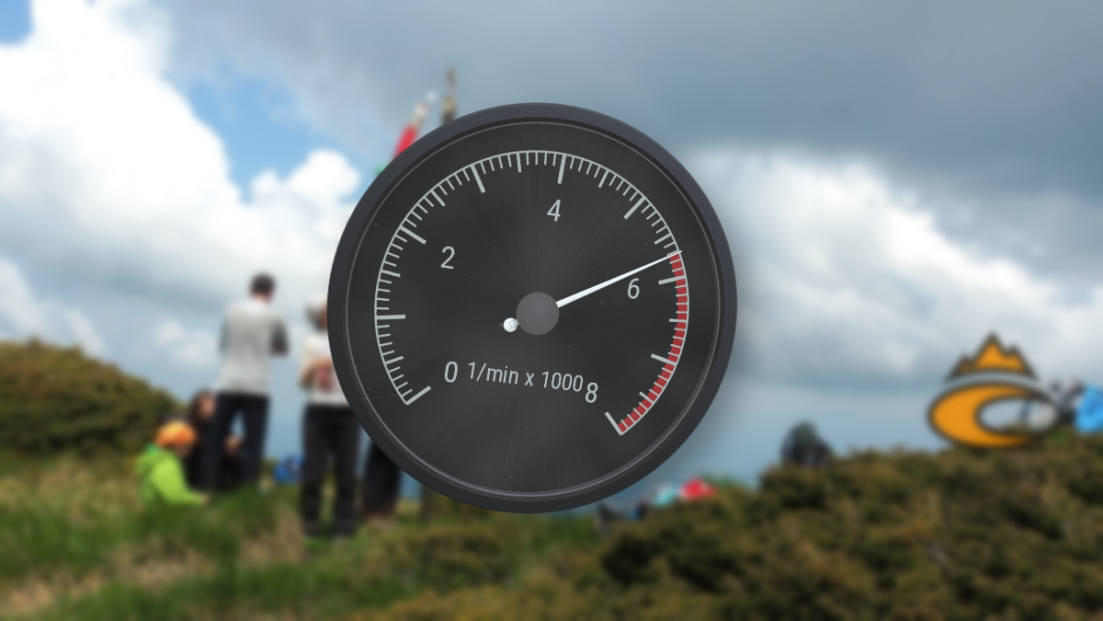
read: 5700 rpm
